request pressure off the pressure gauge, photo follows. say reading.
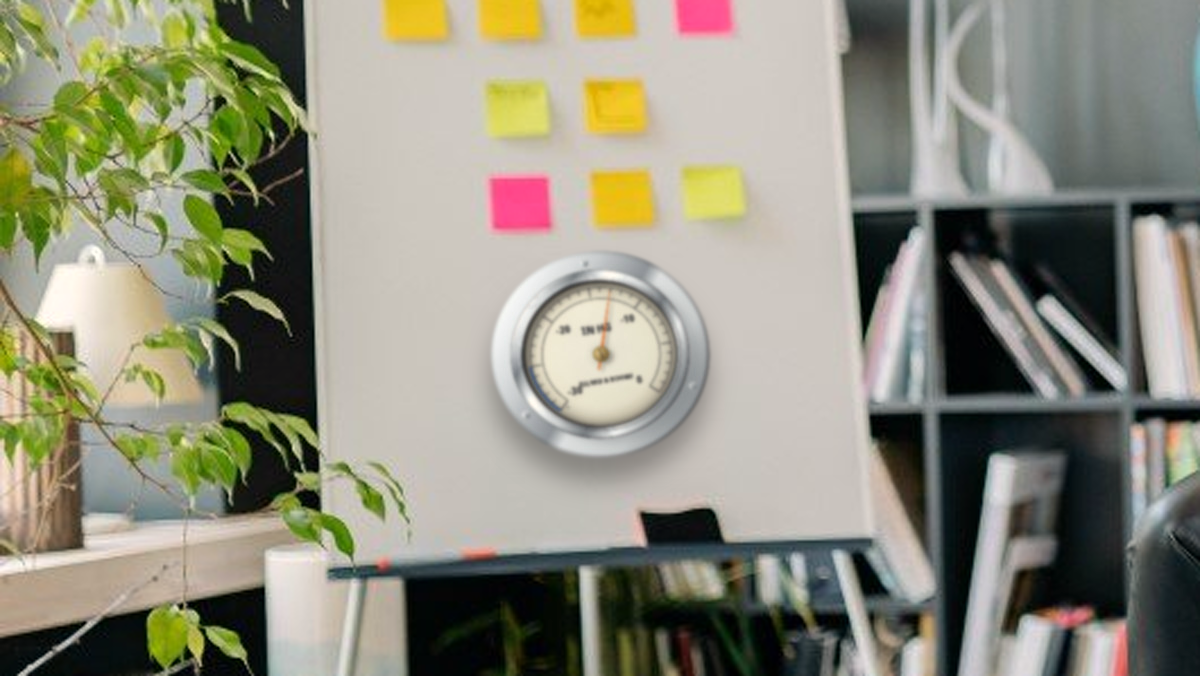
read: -13 inHg
